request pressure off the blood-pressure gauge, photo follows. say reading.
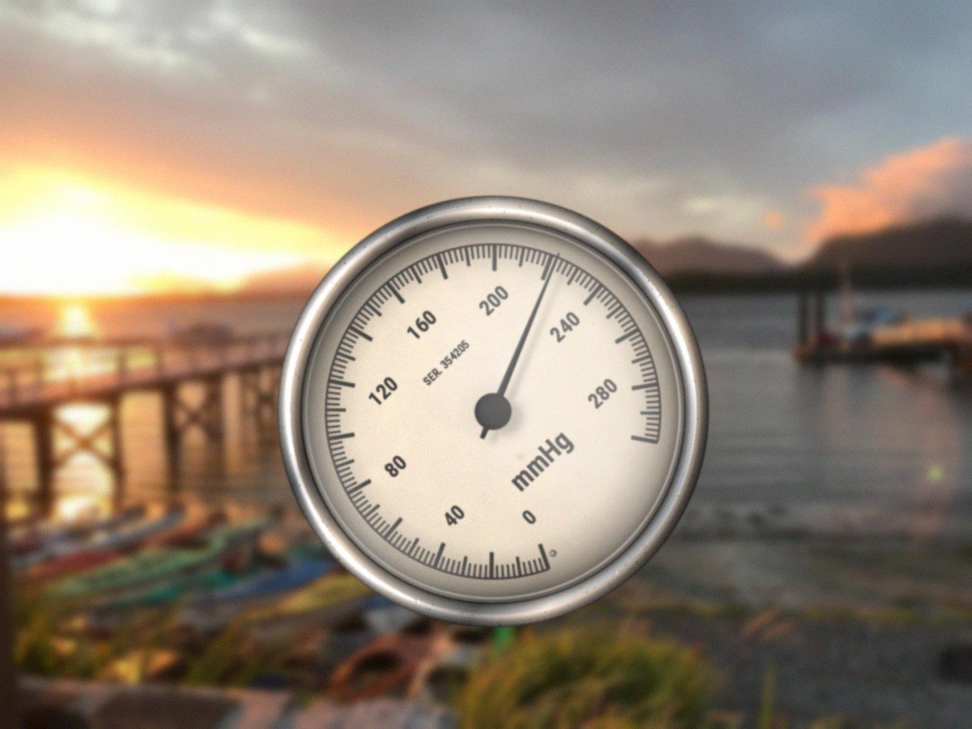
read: 222 mmHg
